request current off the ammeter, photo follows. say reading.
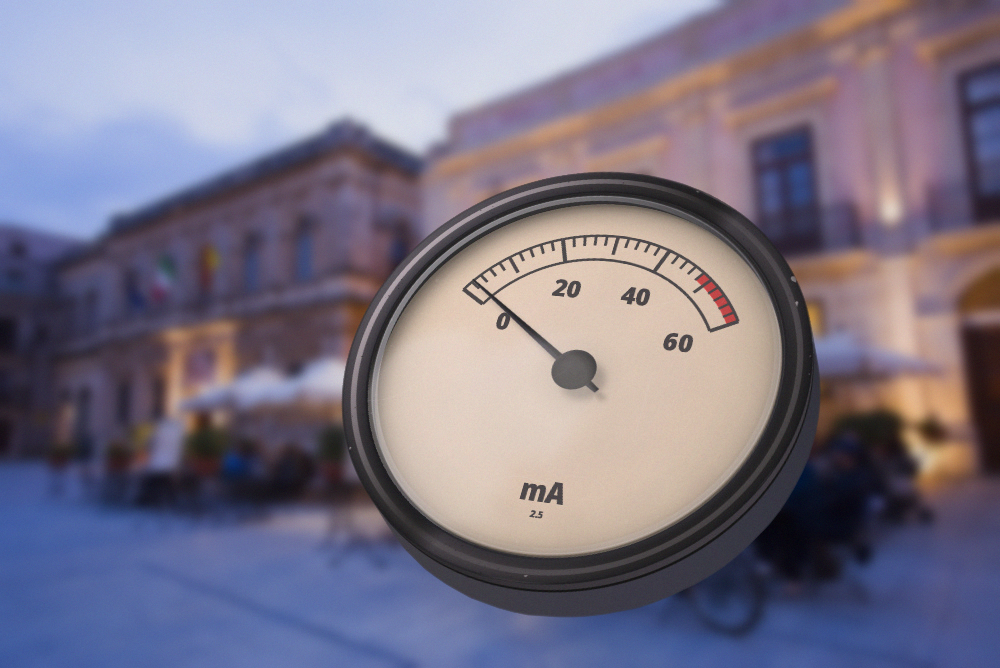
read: 2 mA
